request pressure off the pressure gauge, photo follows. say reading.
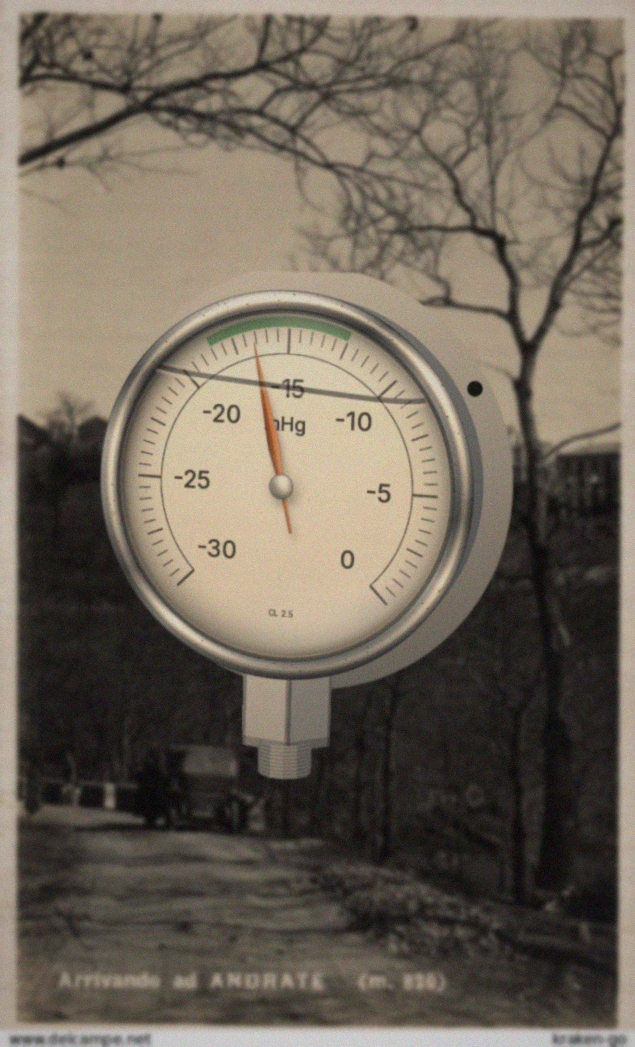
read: -16.5 inHg
